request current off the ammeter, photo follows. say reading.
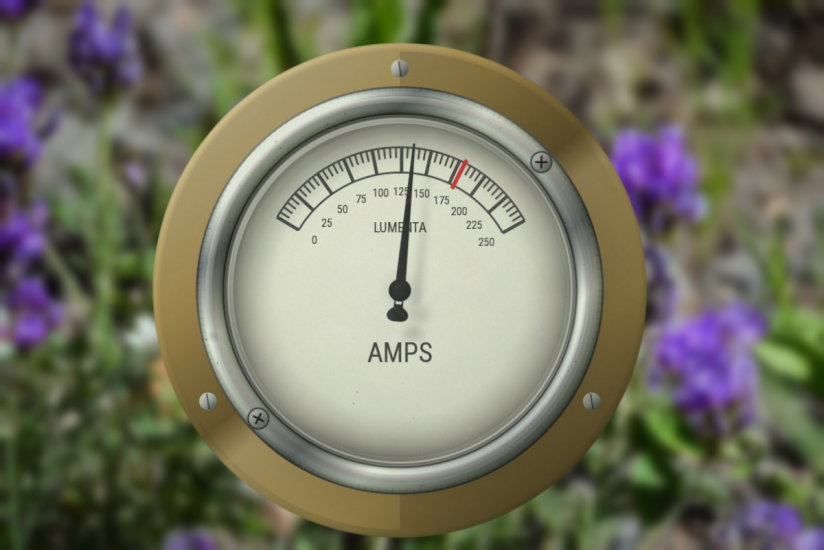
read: 135 A
